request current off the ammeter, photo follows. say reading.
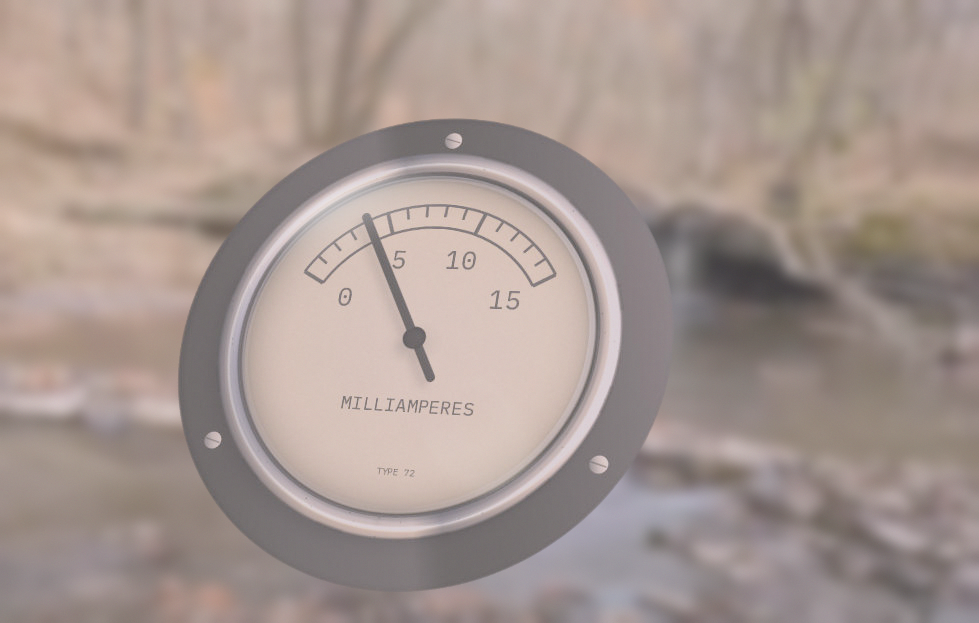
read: 4 mA
